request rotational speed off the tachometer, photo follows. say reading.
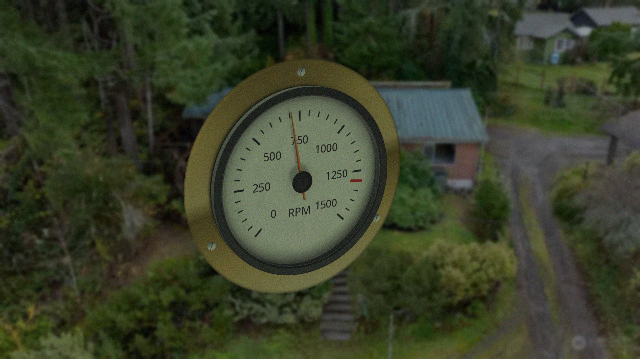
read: 700 rpm
